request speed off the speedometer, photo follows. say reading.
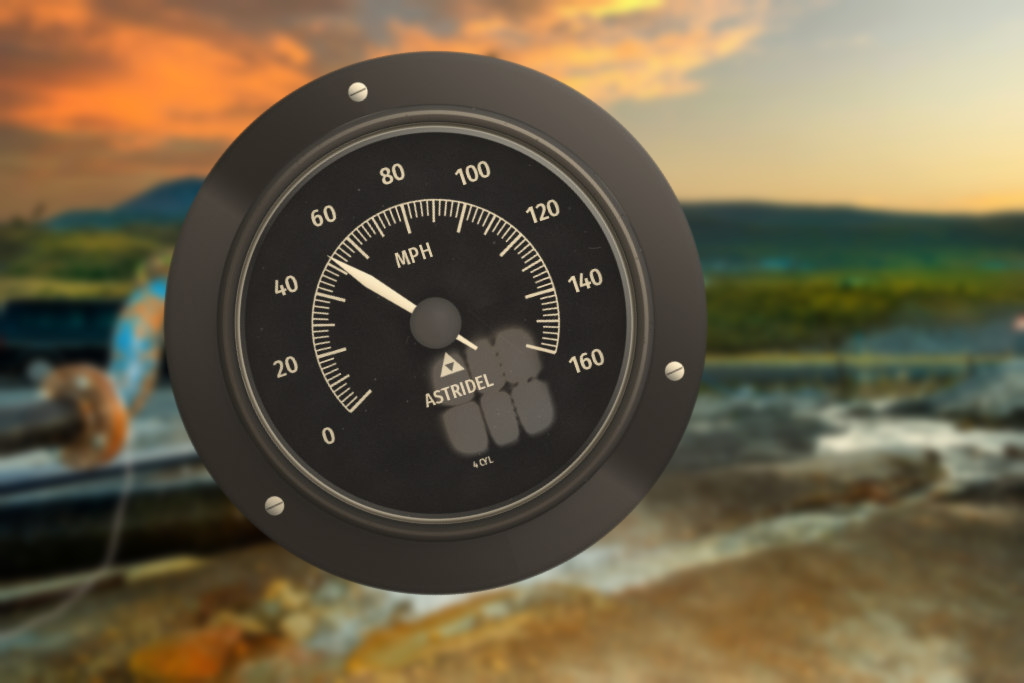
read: 52 mph
